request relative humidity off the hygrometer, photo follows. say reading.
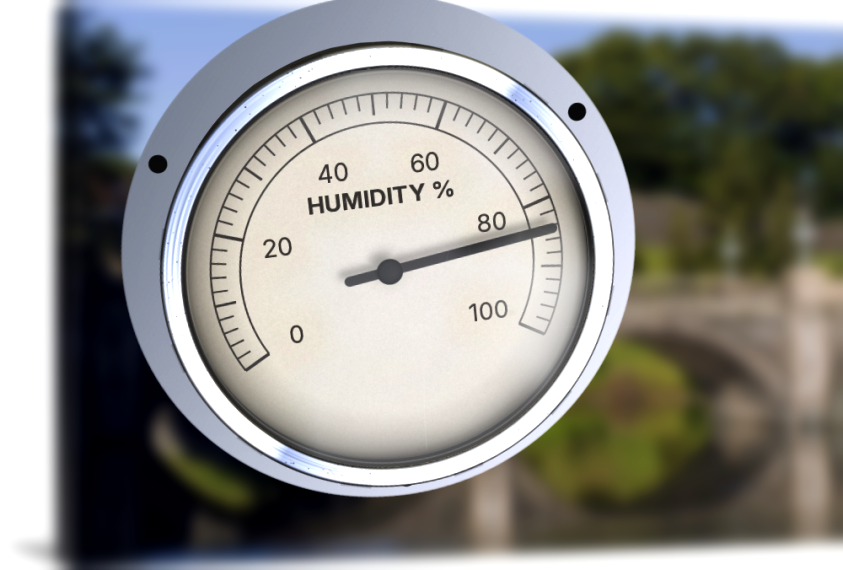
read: 84 %
